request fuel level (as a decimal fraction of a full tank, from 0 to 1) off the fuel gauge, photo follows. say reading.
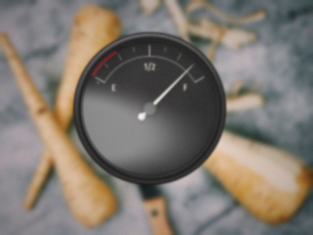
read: 0.875
